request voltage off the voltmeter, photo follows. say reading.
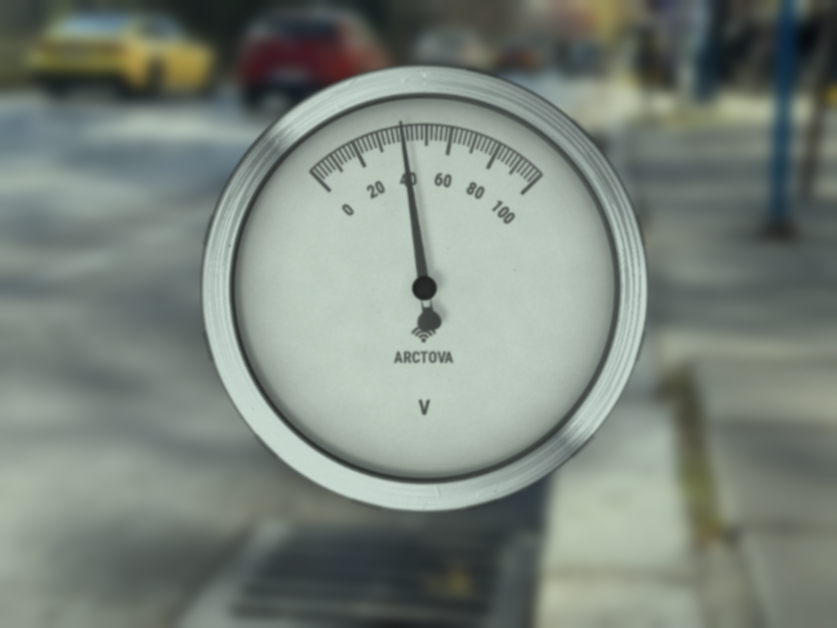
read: 40 V
